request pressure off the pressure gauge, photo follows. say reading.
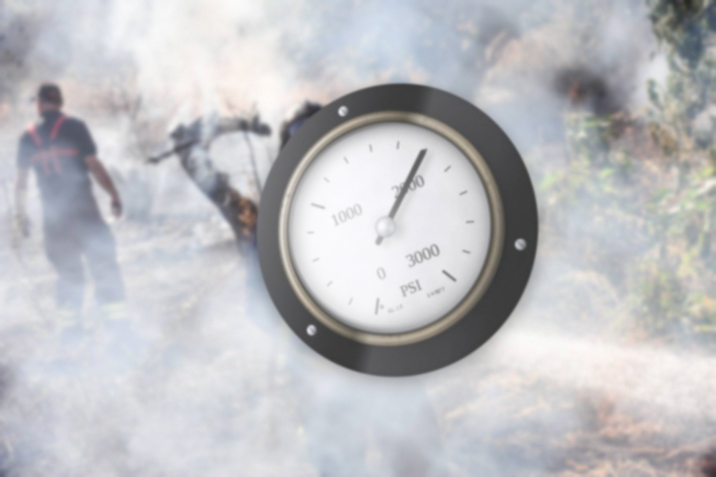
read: 2000 psi
